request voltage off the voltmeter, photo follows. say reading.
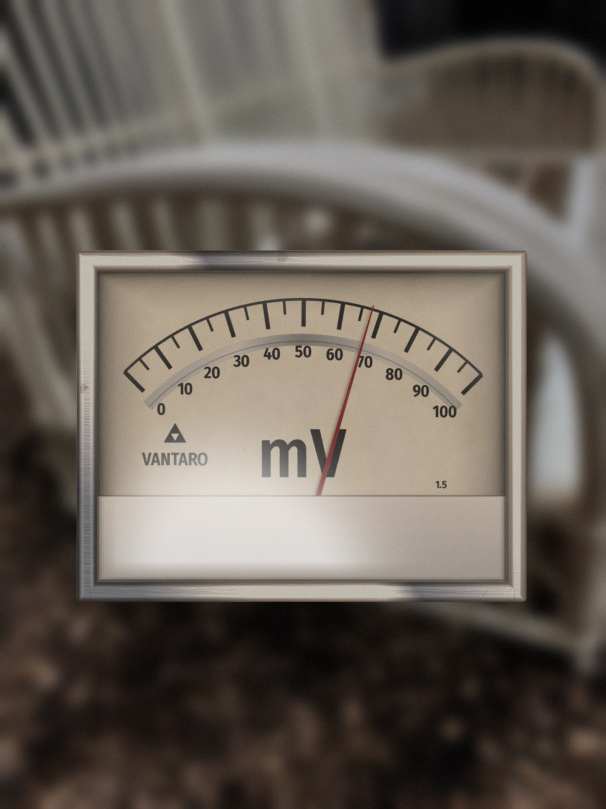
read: 67.5 mV
